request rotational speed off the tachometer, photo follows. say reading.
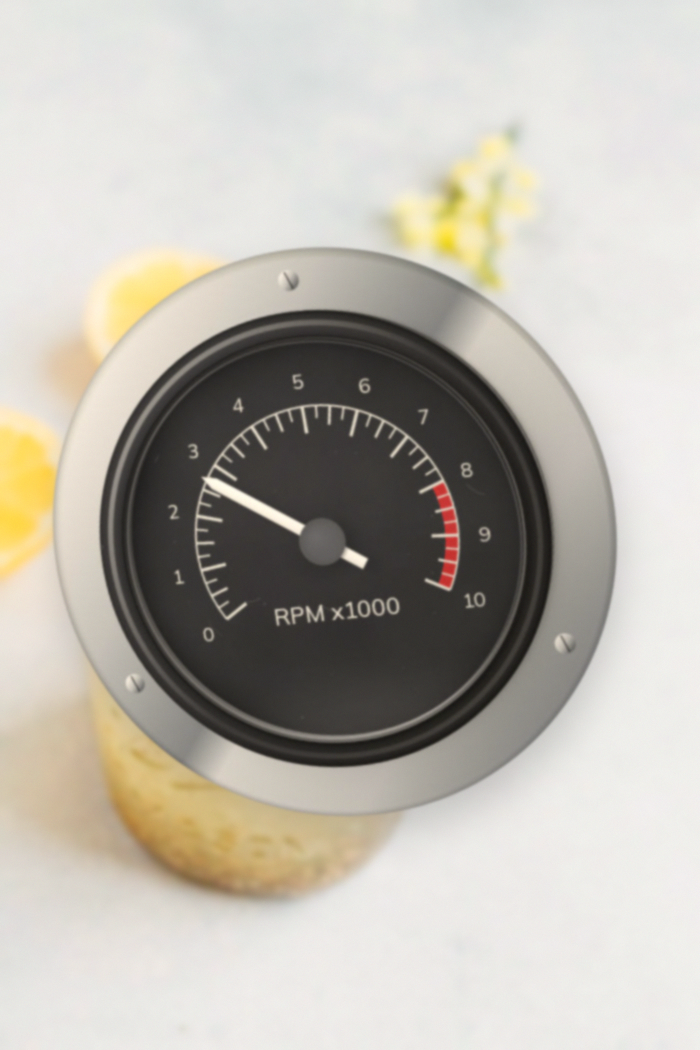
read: 2750 rpm
